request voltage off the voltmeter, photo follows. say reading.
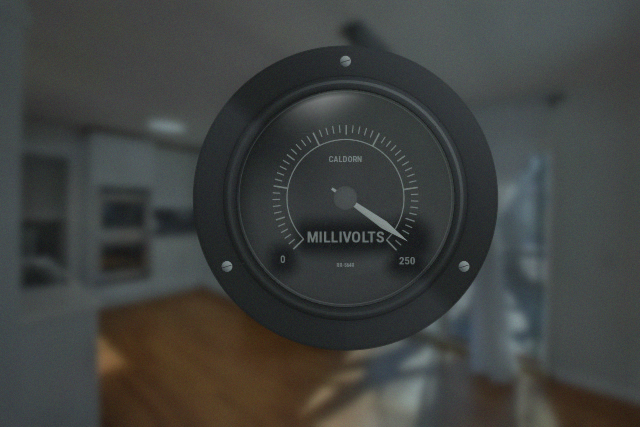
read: 240 mV
